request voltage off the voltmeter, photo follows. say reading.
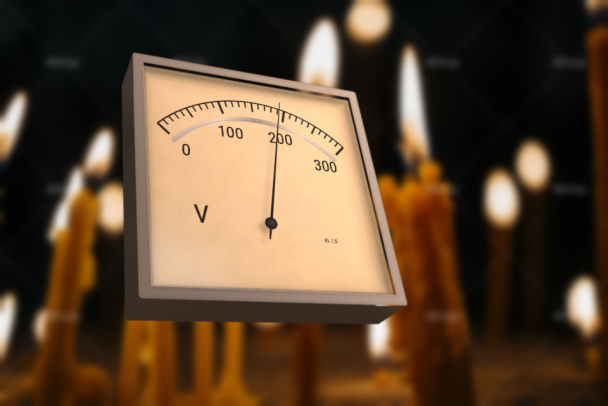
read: 190 V
